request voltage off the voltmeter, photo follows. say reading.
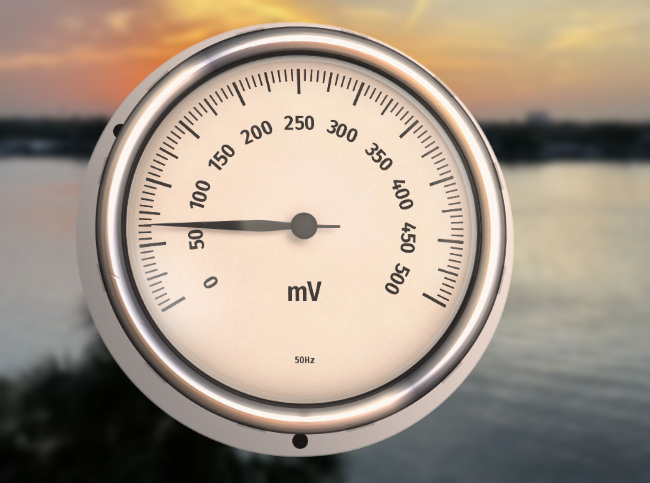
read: 65 mV
